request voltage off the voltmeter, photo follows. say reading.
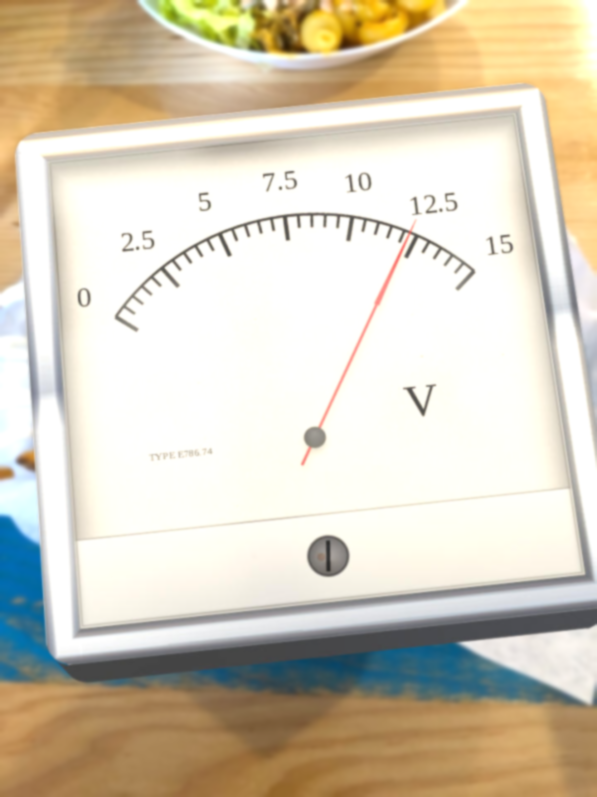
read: 12.25 V
